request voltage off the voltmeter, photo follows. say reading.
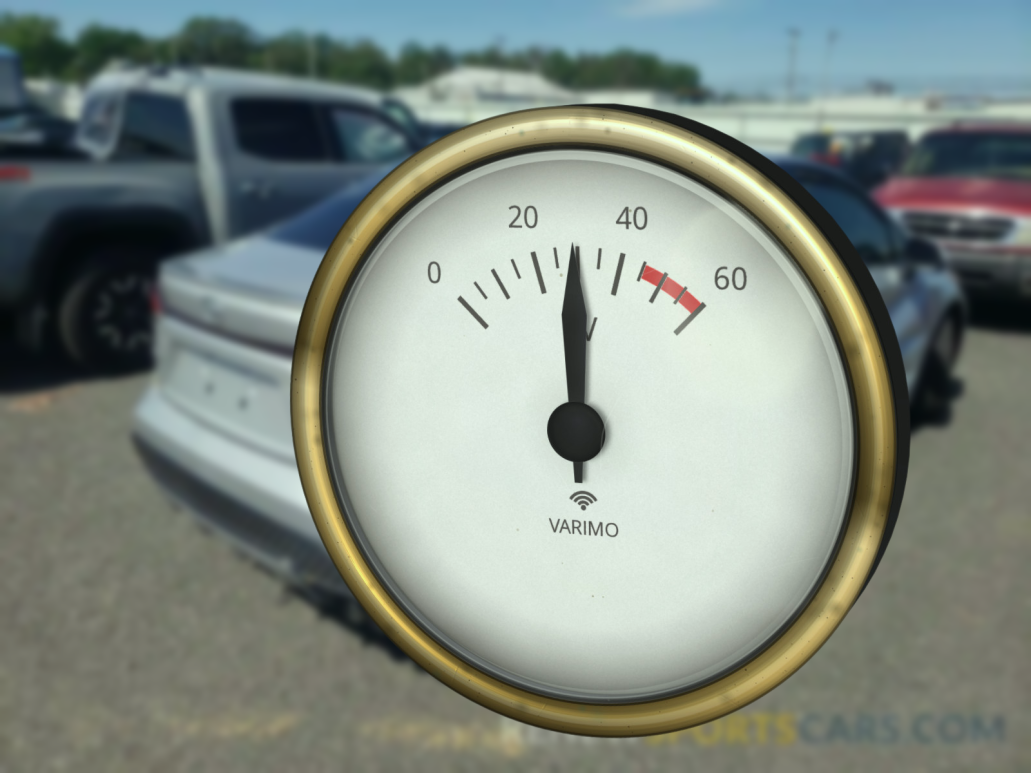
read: 30 kV
